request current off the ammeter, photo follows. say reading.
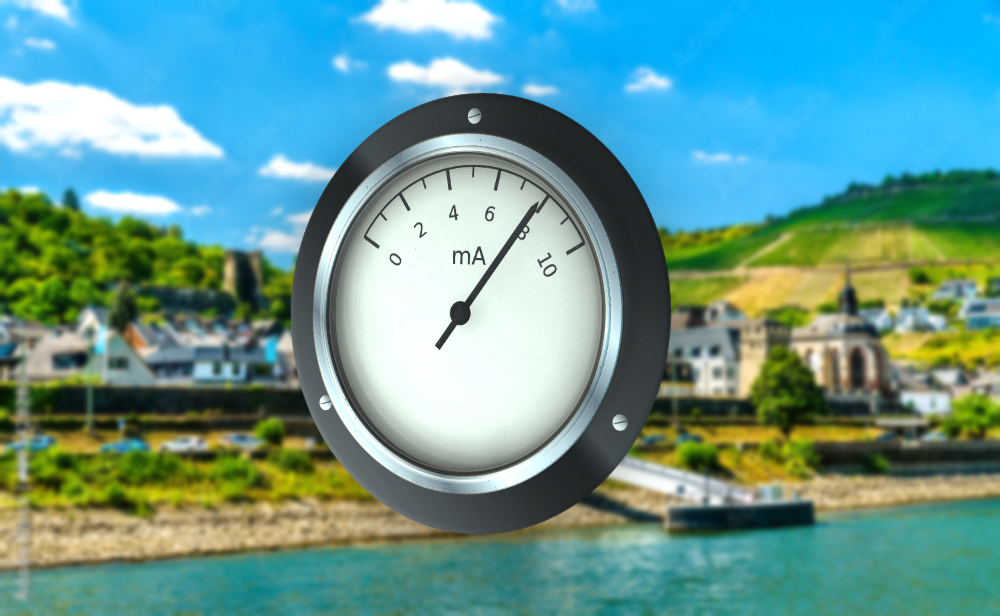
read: 8 mA
